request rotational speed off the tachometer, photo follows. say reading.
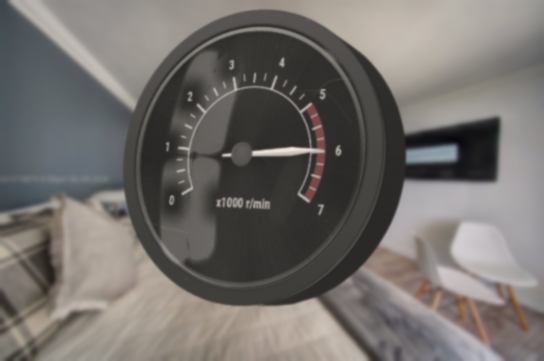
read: 6000 rpm
